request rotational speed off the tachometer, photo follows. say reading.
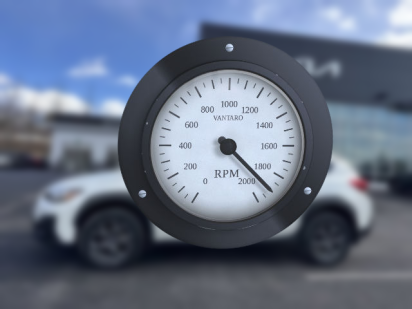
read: 1900 rpm
